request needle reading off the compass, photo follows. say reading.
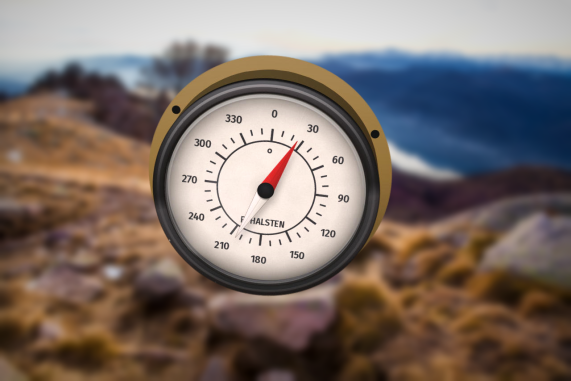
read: 25 °
